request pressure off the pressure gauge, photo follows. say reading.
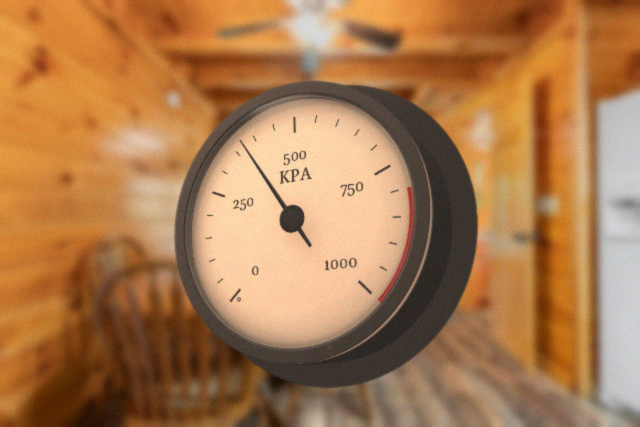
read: 375 kPa
